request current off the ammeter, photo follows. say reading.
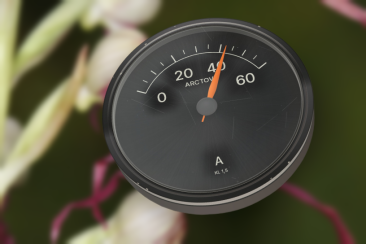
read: 42.5 A
